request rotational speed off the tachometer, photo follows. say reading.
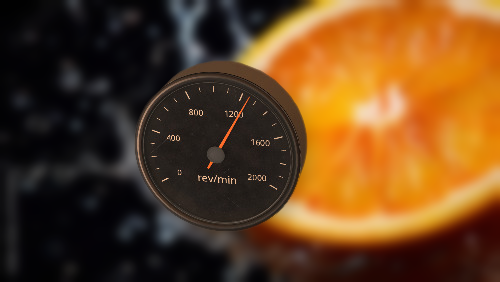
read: 1250 rpm
